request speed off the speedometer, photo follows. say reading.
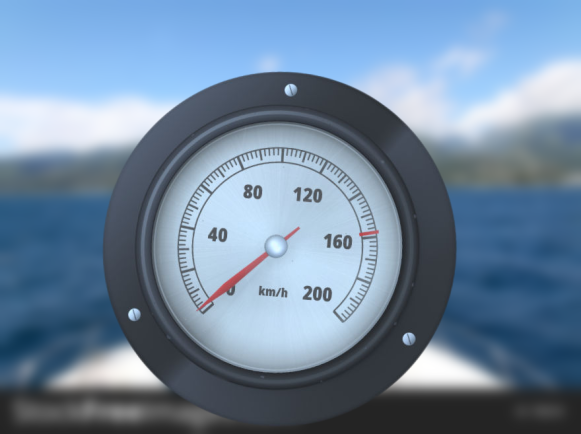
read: 2 km/h
